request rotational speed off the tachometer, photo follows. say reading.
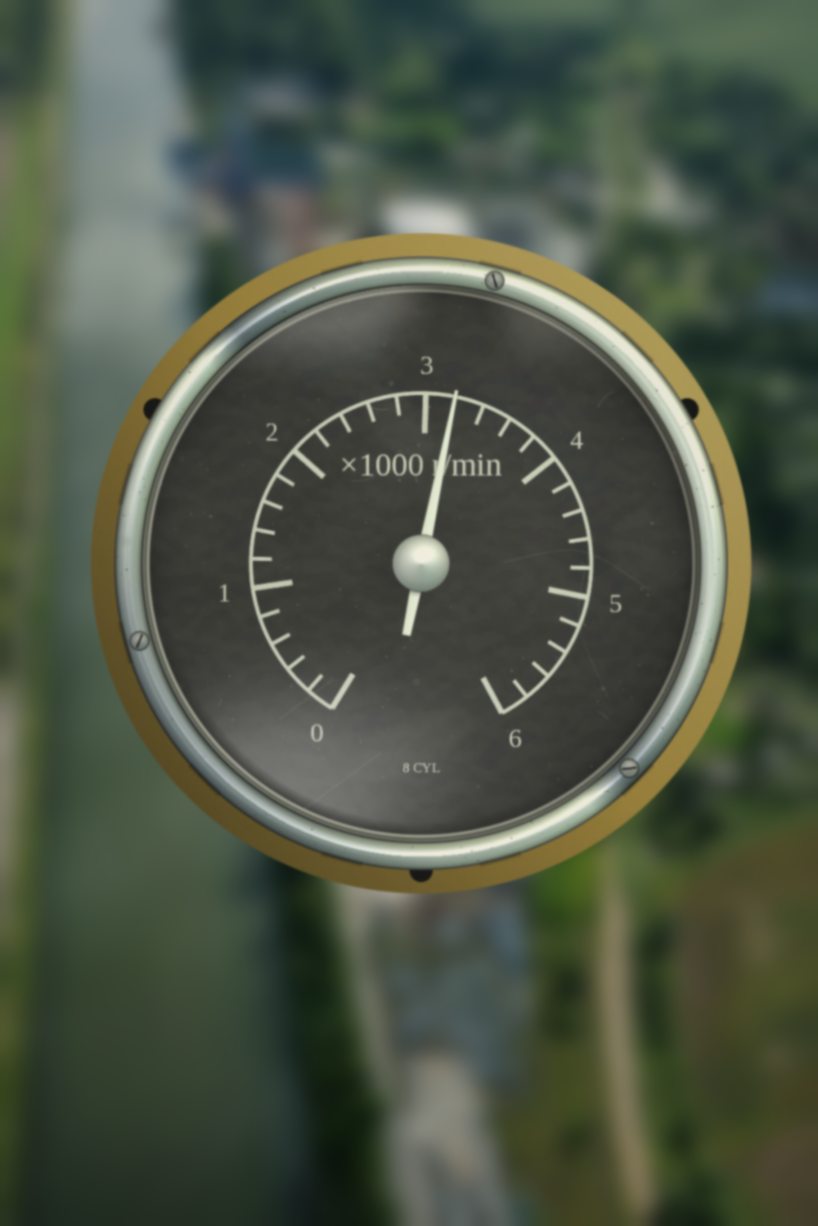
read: 3200 rpm
